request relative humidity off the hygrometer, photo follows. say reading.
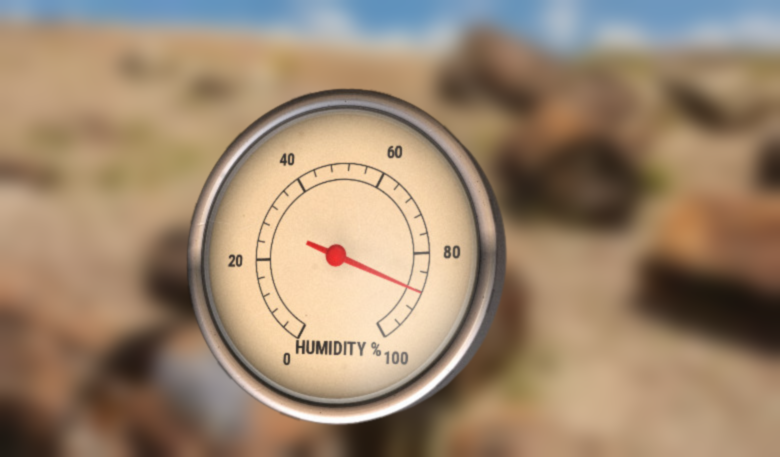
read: 88 %
